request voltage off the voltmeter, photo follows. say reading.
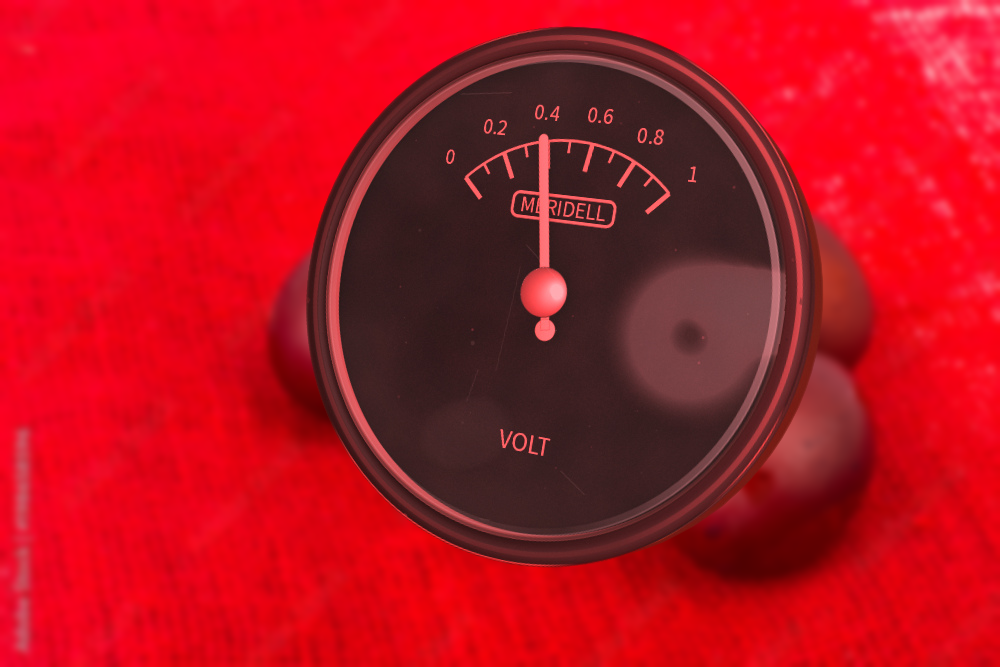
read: 0.4 V
